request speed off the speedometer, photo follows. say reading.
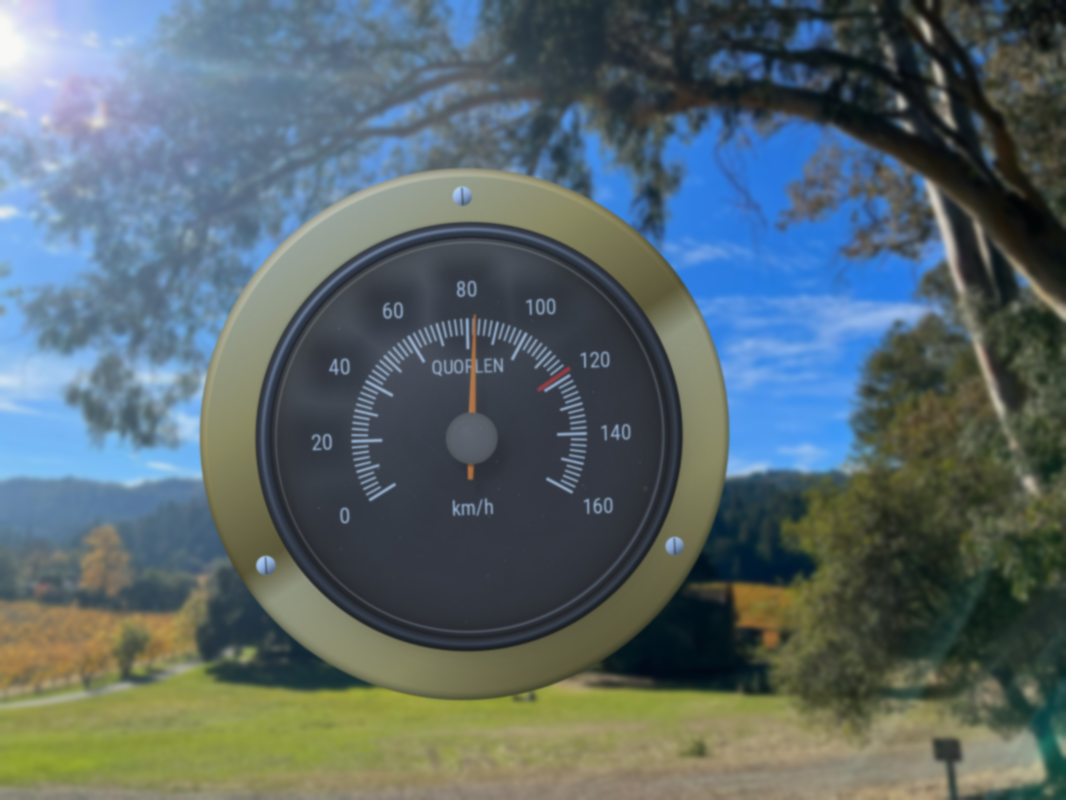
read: 82 km/h
